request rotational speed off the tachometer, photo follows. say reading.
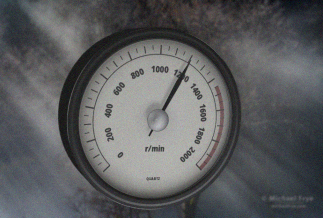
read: 1200 rpm
